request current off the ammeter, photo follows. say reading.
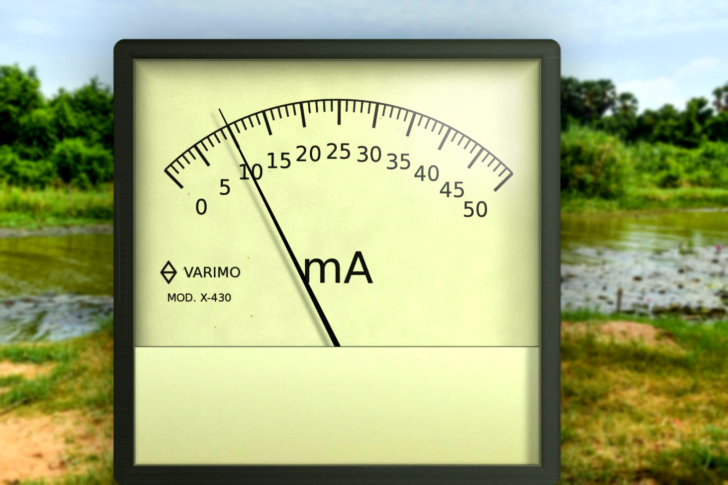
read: 10 mA
